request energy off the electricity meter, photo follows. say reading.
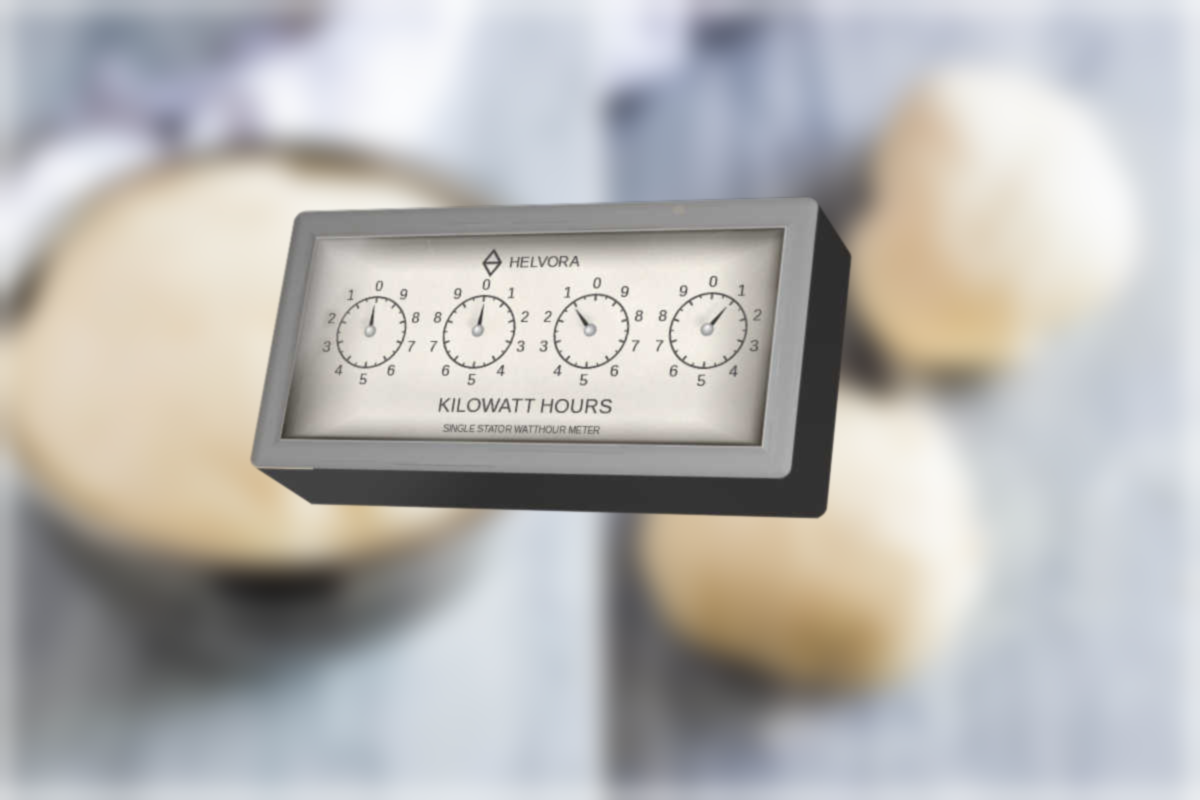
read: 11 kWh
